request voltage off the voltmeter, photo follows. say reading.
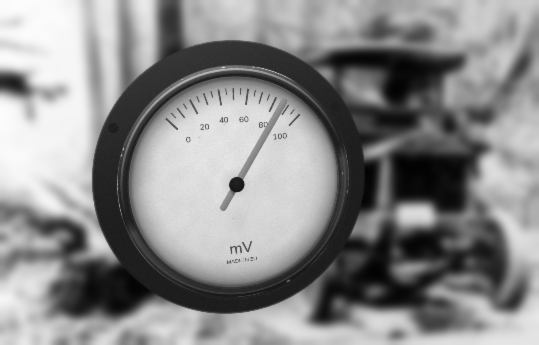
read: 85 mV
